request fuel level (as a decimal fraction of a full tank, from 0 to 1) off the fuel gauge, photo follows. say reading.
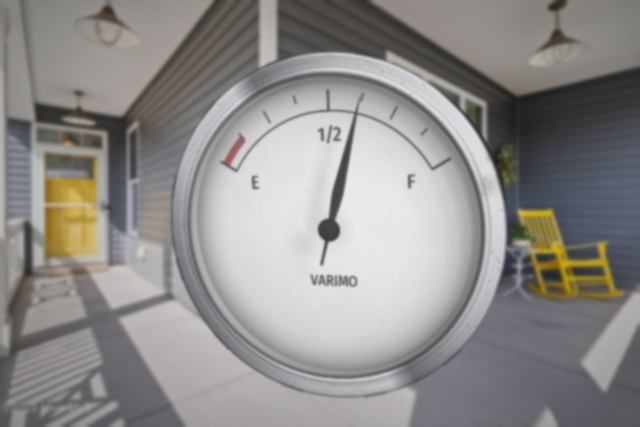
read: 0.625
